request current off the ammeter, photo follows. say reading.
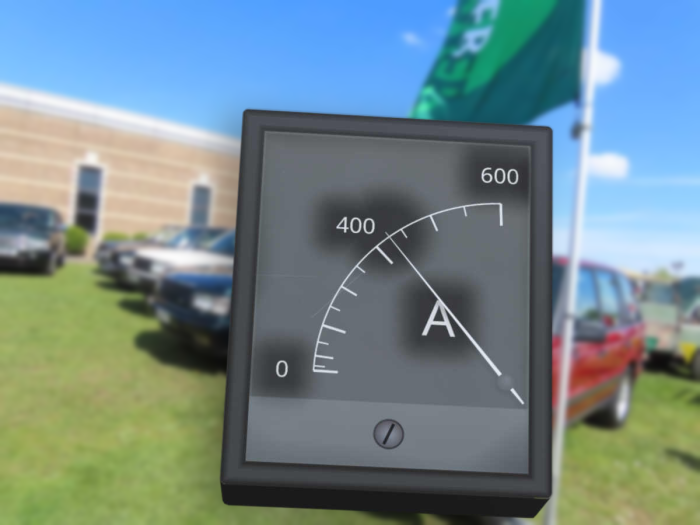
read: 425 A
